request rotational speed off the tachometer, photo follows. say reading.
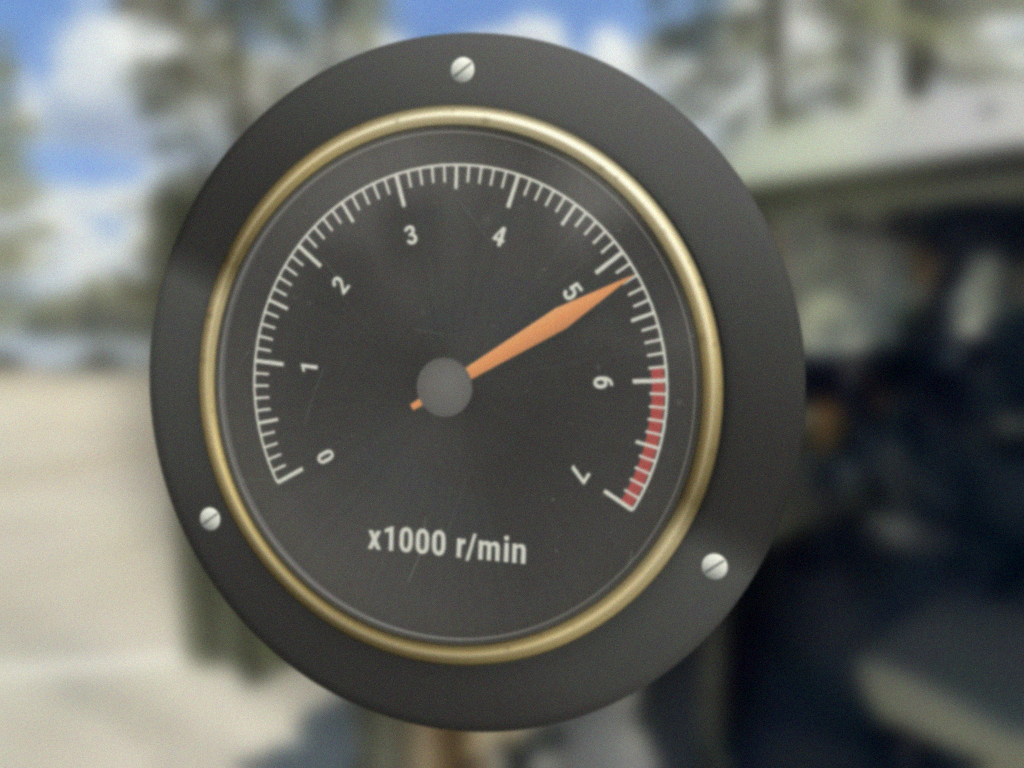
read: 5200 rpm
